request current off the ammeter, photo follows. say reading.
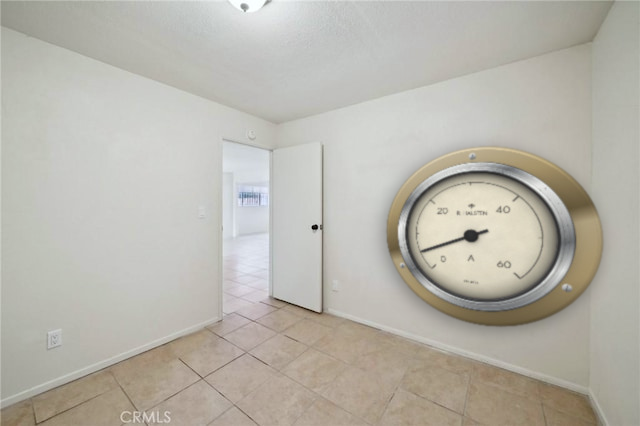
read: 5 A
